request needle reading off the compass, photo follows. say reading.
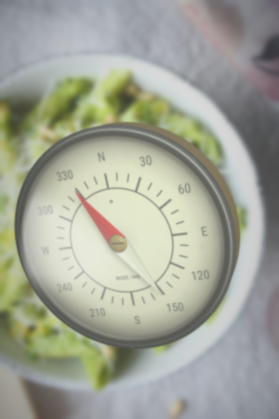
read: 330 °
